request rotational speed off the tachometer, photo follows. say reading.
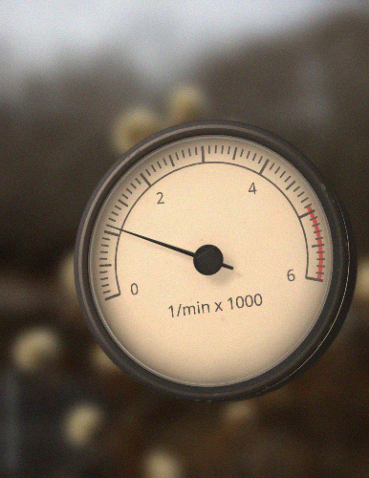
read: 1100 rpm
